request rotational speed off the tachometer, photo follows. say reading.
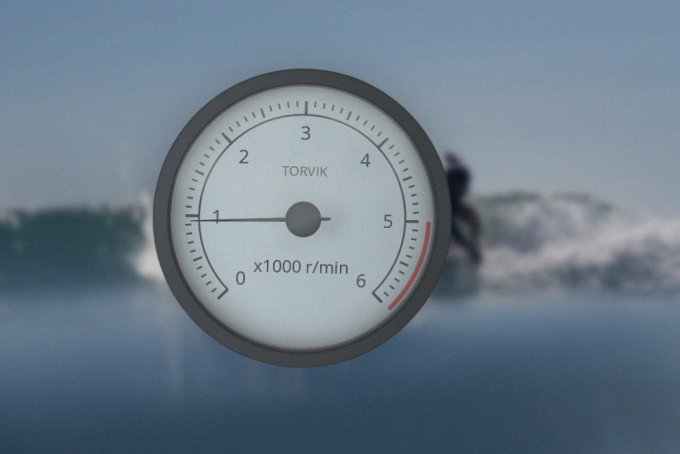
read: 950 rpm
